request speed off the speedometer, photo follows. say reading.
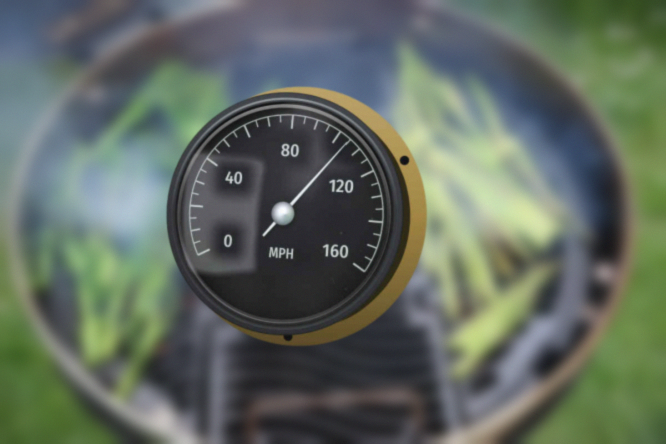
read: 105 mph
